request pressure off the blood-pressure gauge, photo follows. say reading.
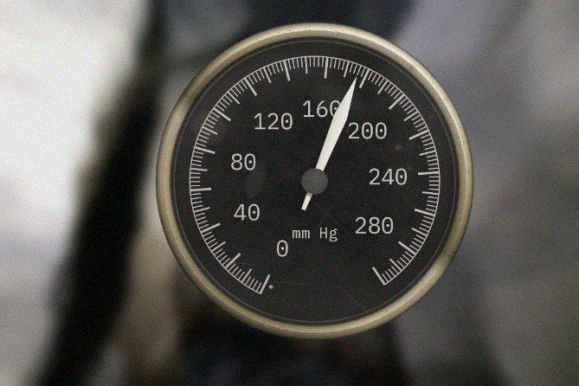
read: 176 mmHg
